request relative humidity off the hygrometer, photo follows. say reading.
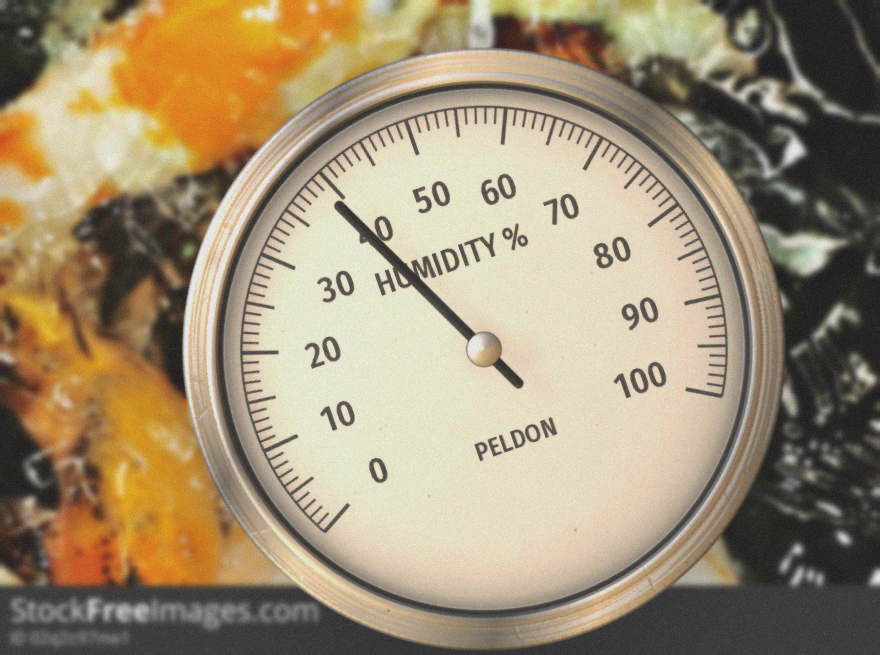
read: 39 %
